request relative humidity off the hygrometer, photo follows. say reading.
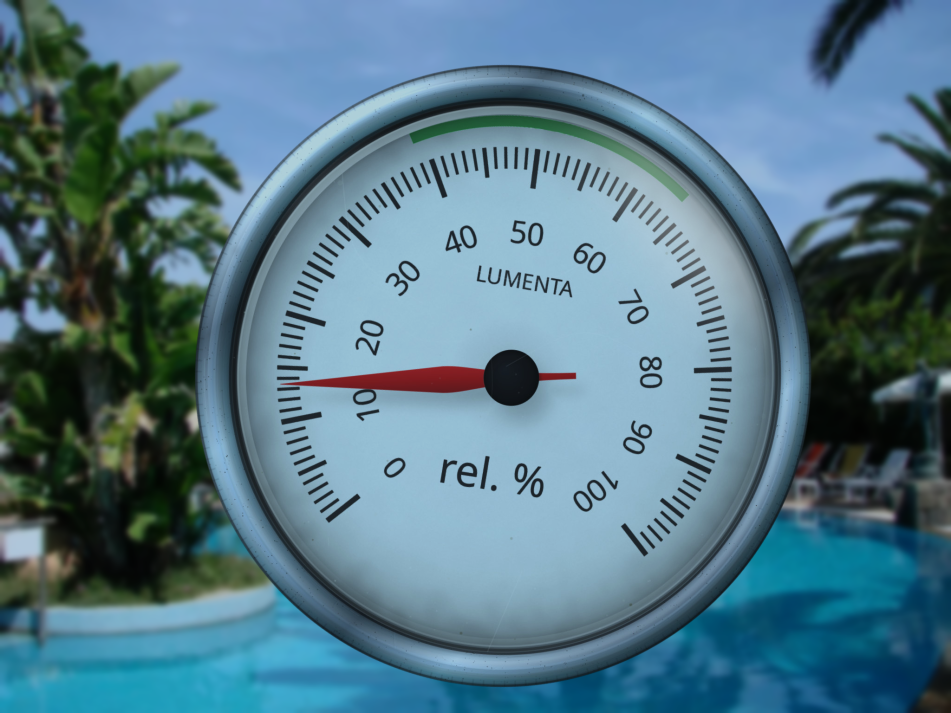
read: 13.5 %
